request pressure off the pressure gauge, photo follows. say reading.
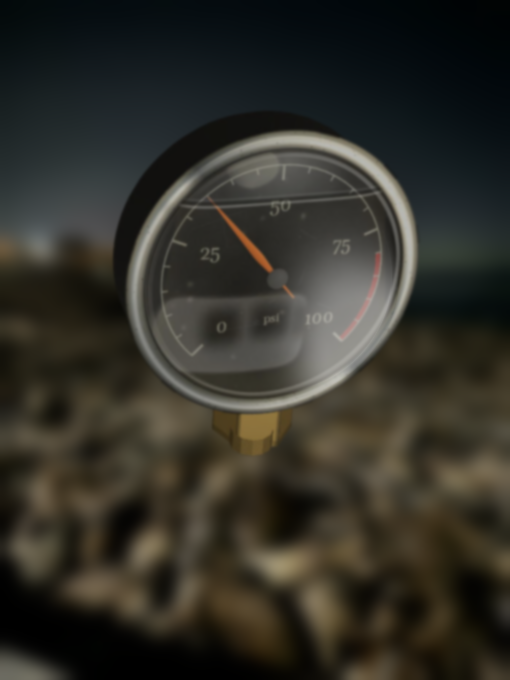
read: 35 psi
